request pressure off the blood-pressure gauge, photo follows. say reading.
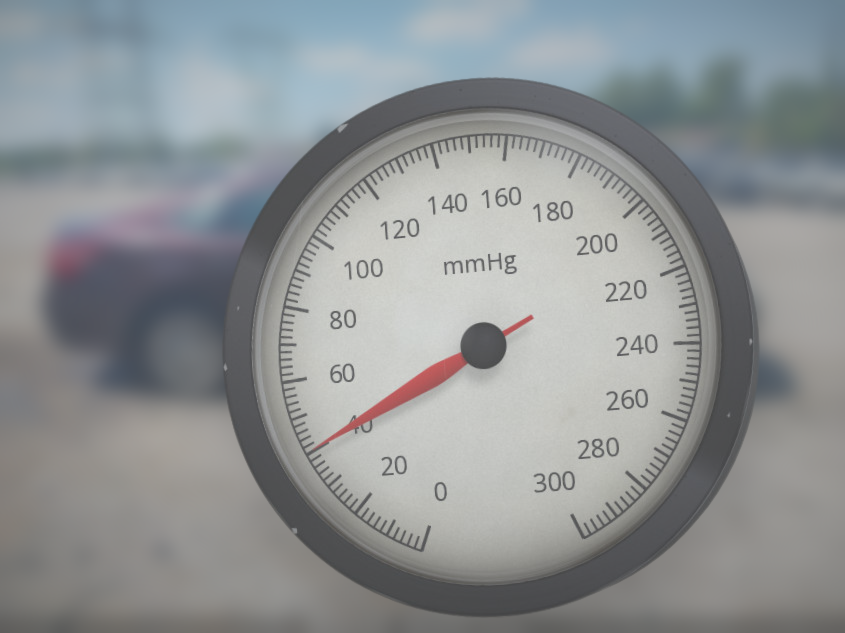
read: 40 mmHg
